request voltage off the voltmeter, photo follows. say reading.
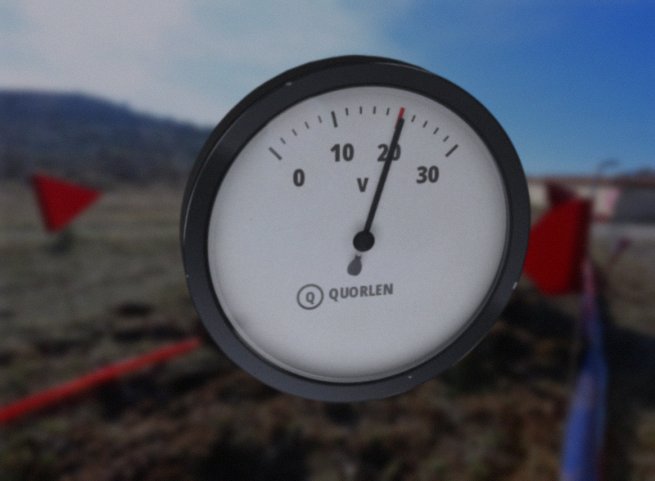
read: 20 V
